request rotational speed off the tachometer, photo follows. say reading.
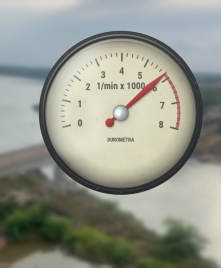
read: 5800 rpm
